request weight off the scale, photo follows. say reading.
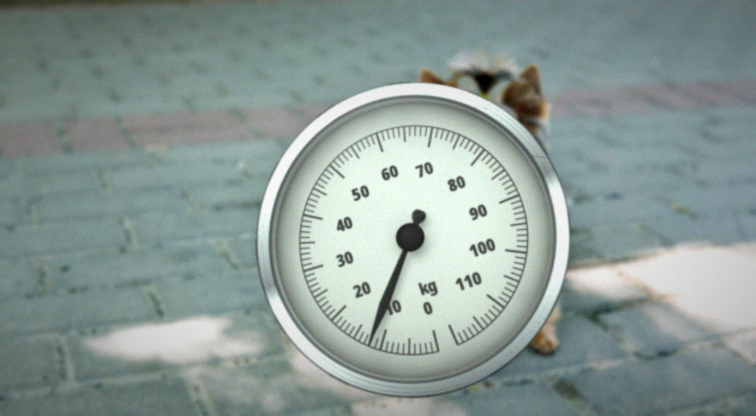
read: 12 kg
